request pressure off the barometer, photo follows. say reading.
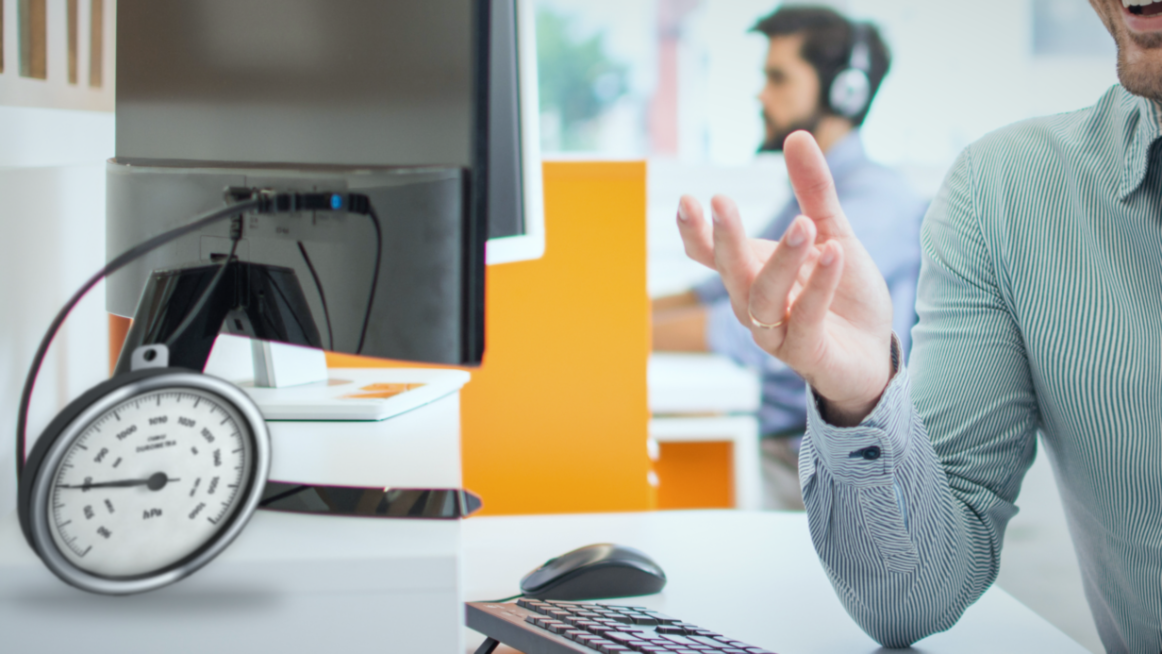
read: 980 hPa
